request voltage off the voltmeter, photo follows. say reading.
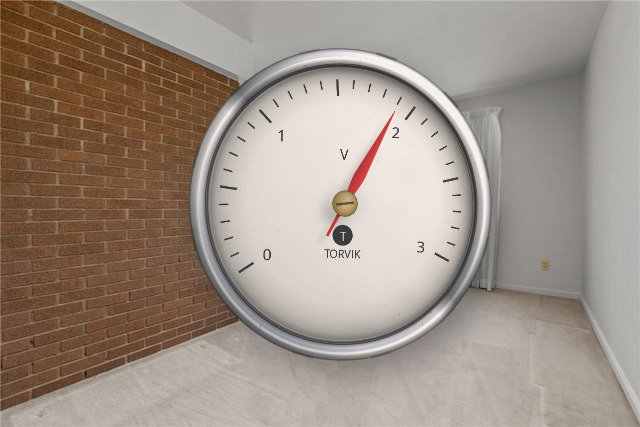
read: 1.9 V
